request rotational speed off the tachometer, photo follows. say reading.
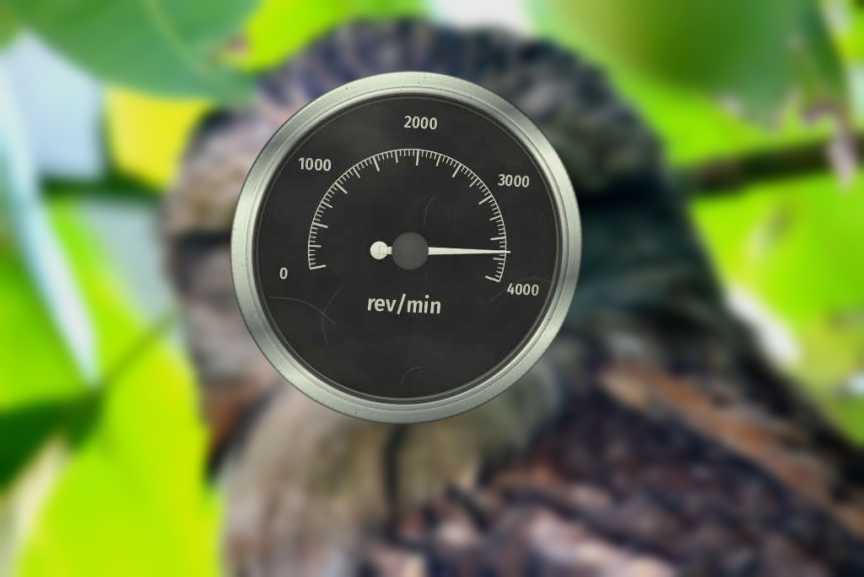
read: 3650 rpm
